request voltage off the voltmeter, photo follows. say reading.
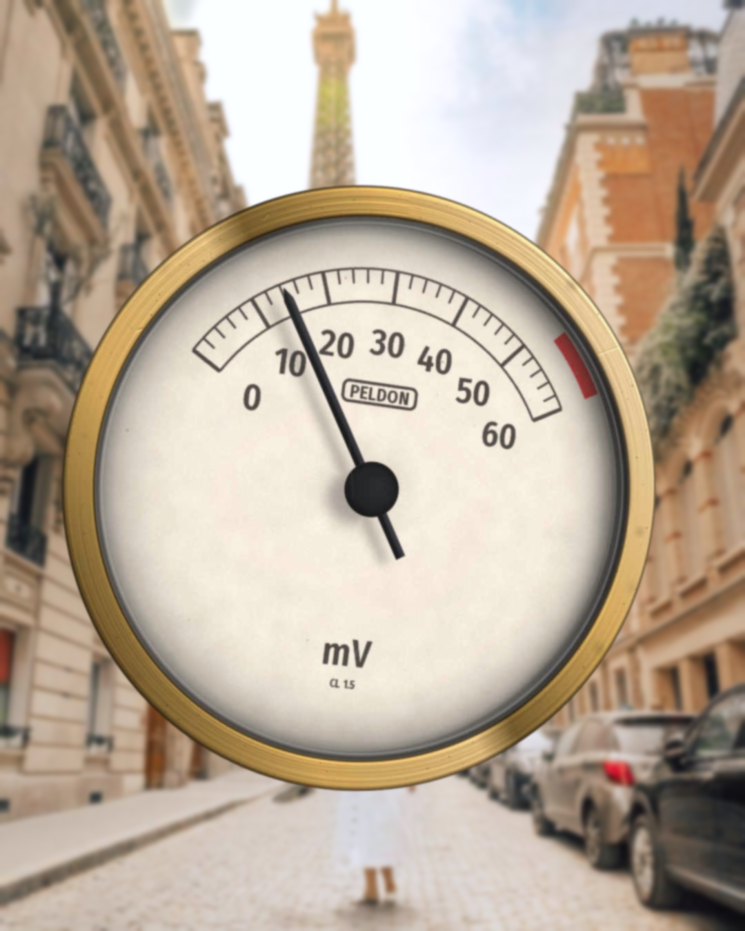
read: 14 mV
